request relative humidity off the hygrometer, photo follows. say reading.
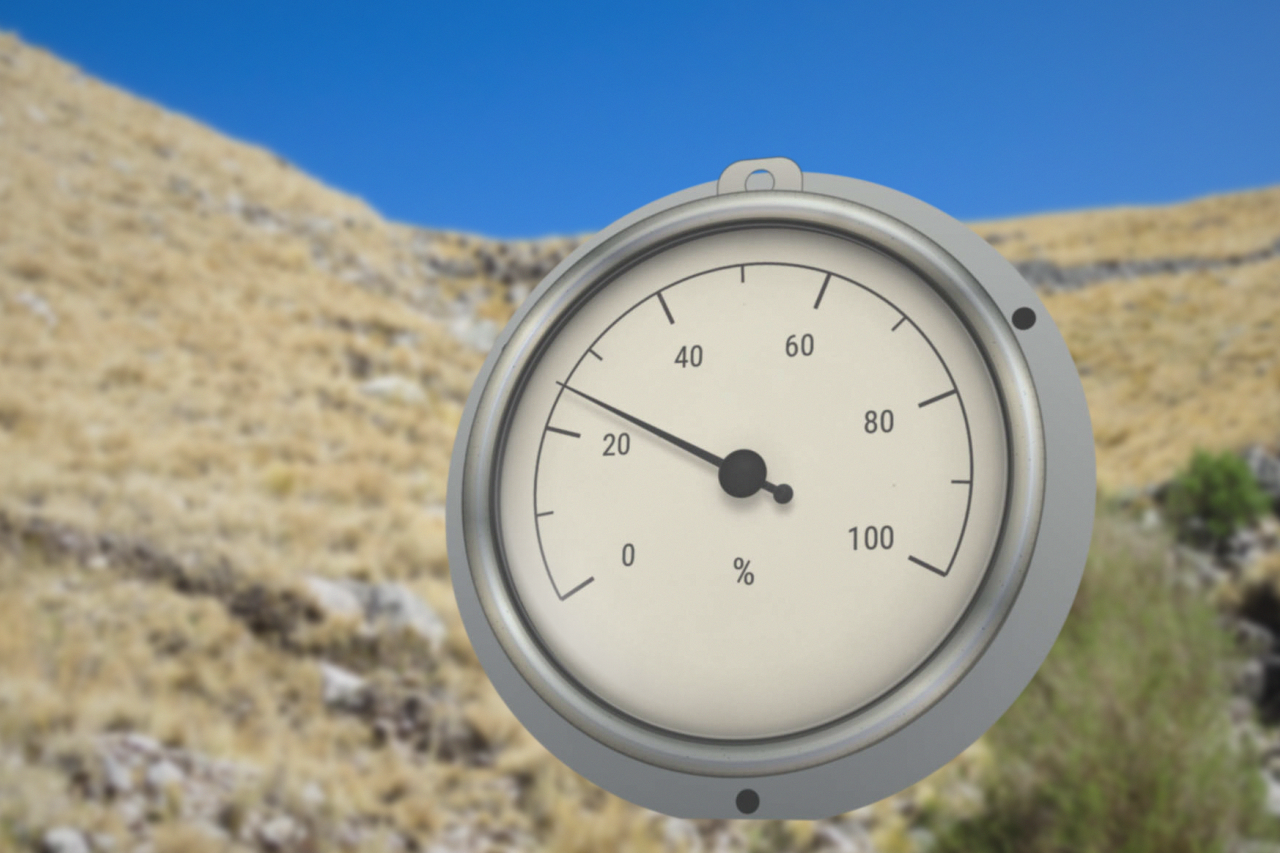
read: 25 %
